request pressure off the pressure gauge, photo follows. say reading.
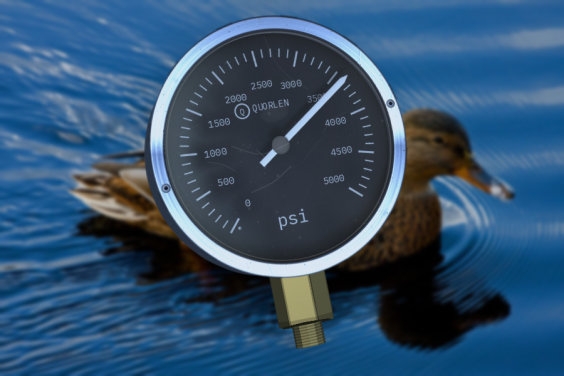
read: 3600 psi
